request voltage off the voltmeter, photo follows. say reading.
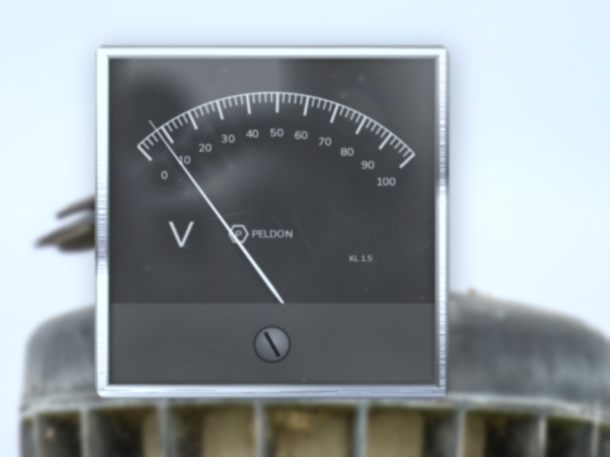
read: 8 V
